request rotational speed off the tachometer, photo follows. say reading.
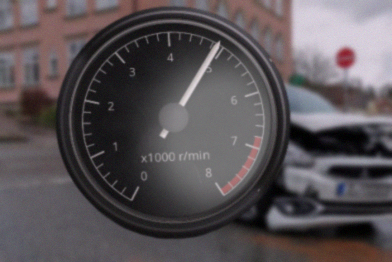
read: 4900 rpm
